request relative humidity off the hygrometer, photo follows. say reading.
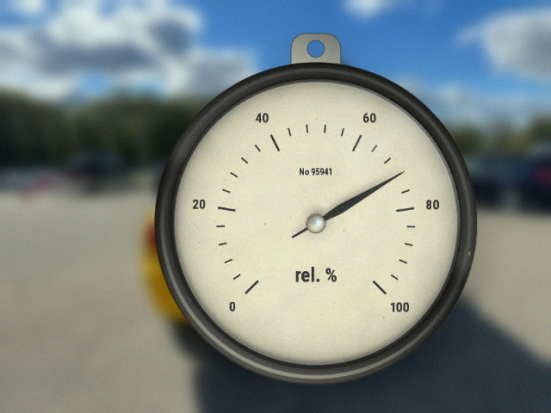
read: 72 %
